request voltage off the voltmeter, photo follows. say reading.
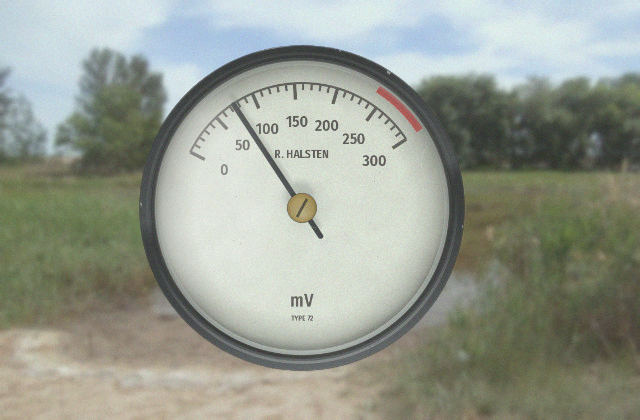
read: 75 mV
